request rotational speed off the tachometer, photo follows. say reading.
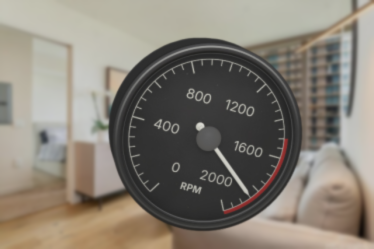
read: 1850 rpm
